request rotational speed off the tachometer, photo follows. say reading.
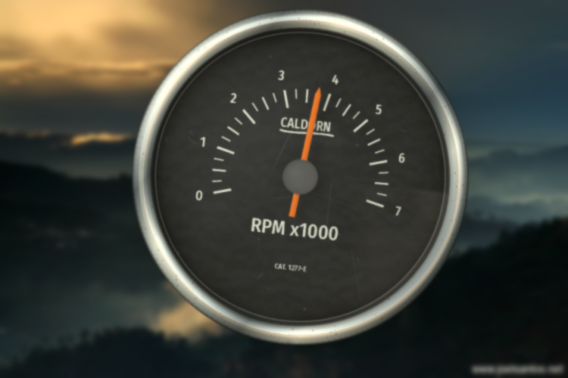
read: 3750 rpm
